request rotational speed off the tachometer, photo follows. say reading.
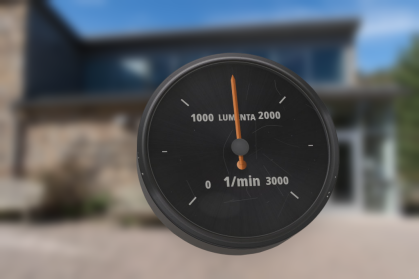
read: 1500 rpm
